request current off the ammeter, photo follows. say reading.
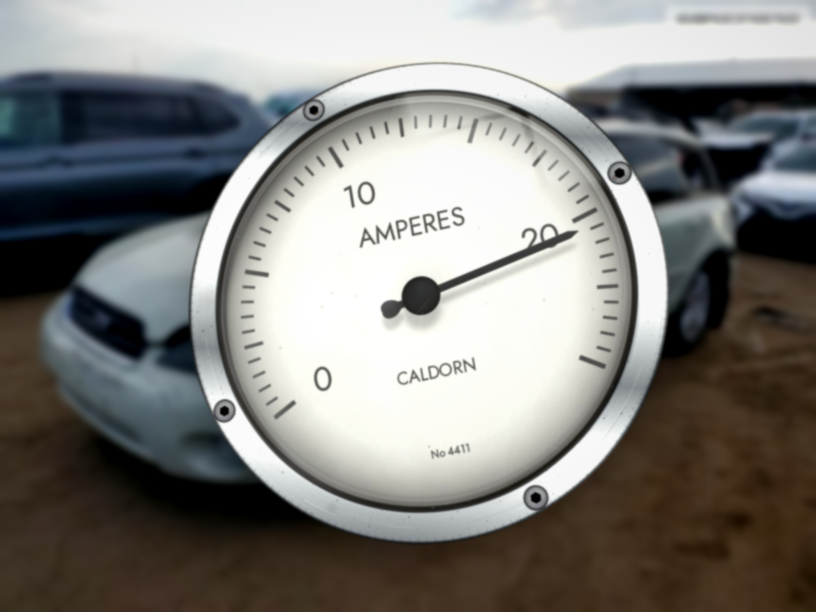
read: 20.5 A
